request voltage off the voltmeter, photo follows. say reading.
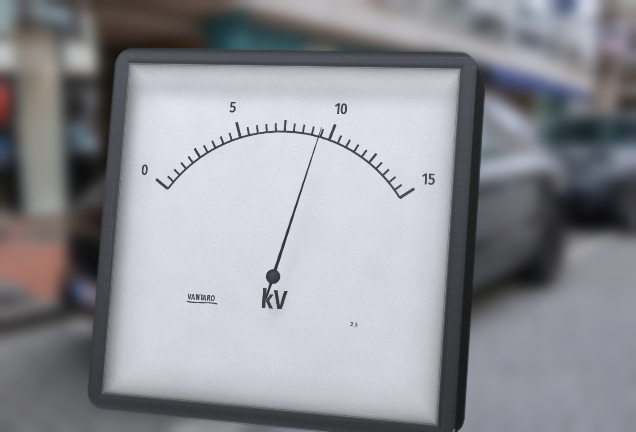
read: 9.5 kV
